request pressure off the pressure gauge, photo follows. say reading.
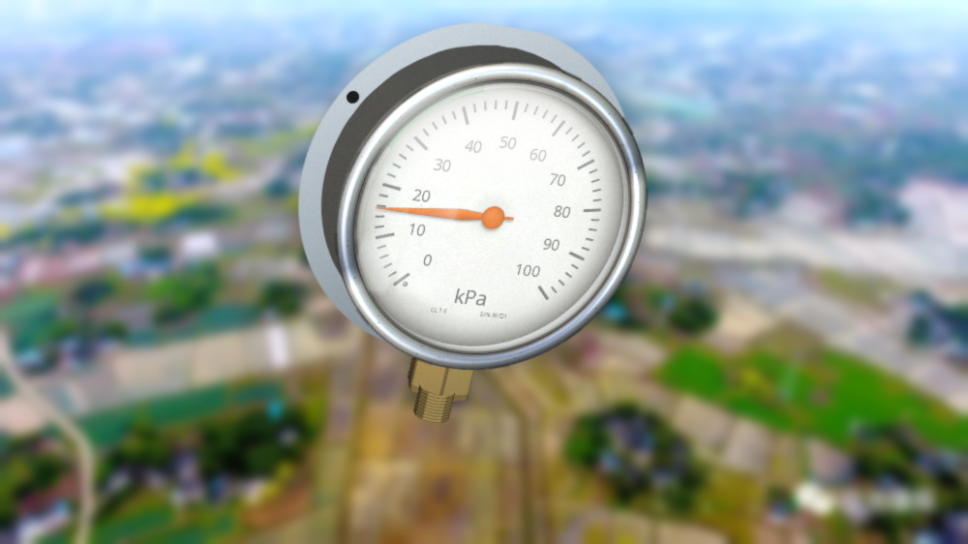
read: 16 kPa
